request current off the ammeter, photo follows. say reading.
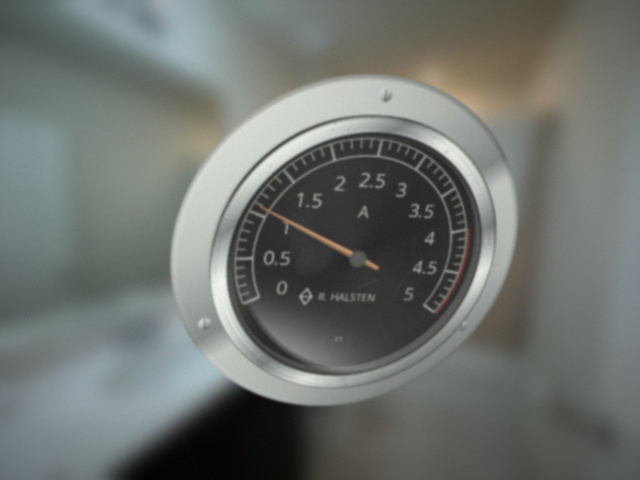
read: 1.1 A
